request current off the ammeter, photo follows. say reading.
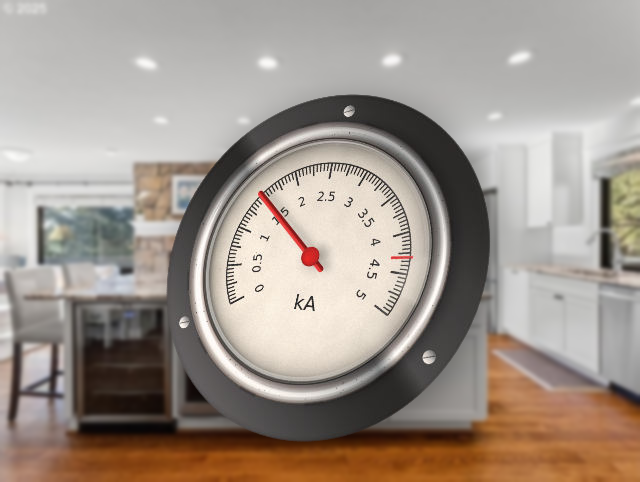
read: 1.5 kA
